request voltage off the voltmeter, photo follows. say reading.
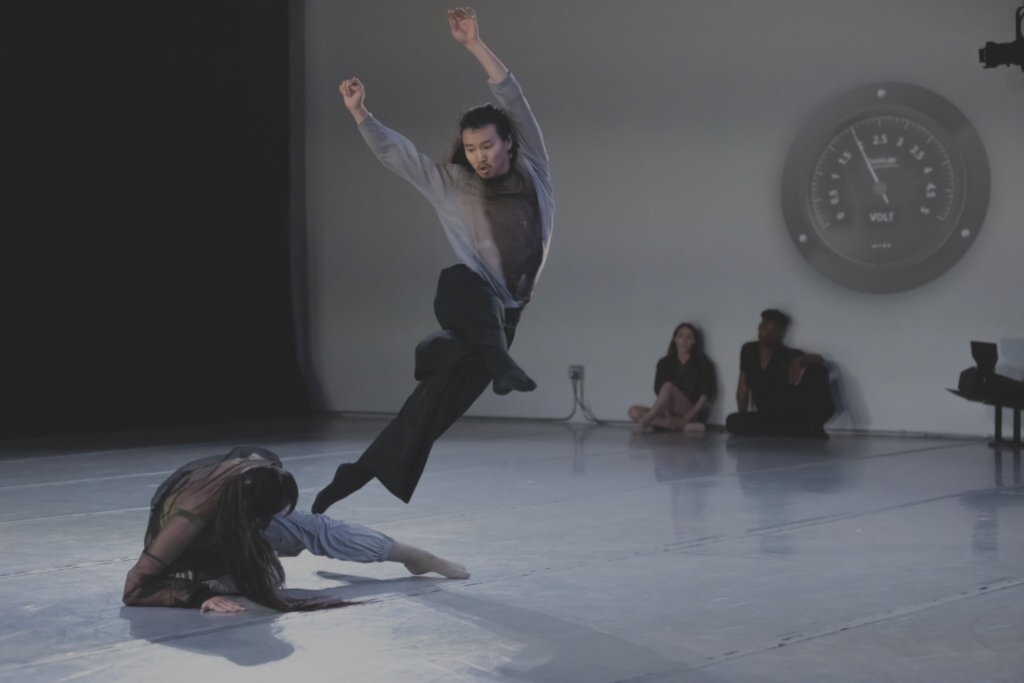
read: 2 V
